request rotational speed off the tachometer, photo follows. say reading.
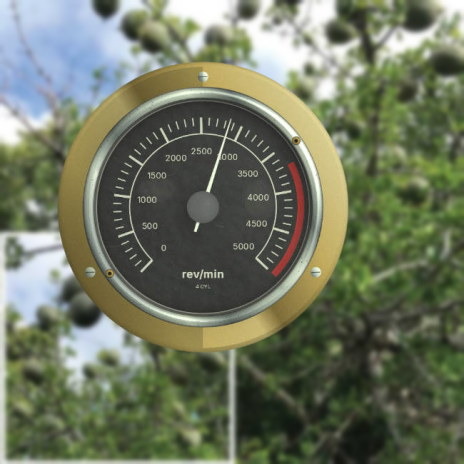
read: 2850 rpm
